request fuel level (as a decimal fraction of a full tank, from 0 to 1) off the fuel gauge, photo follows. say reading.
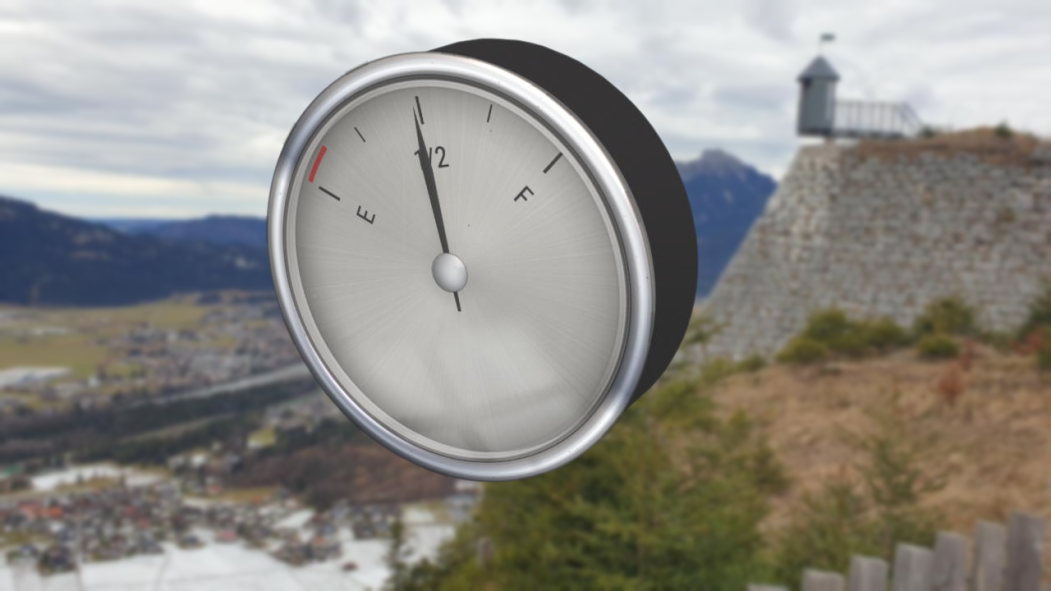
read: 0.5
